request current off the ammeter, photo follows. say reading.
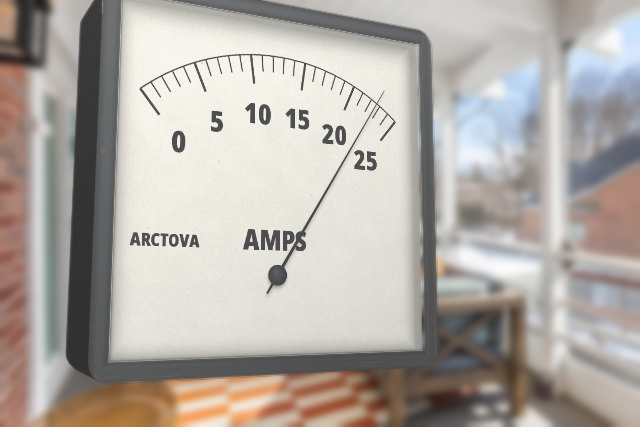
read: 22.5 A
